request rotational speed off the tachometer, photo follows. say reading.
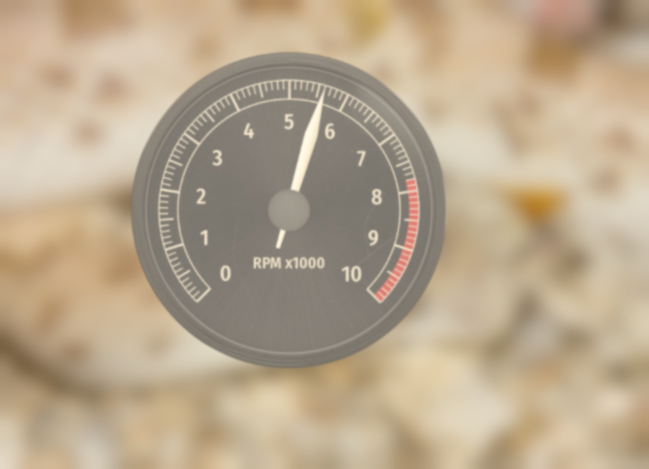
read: 5600 rpm
